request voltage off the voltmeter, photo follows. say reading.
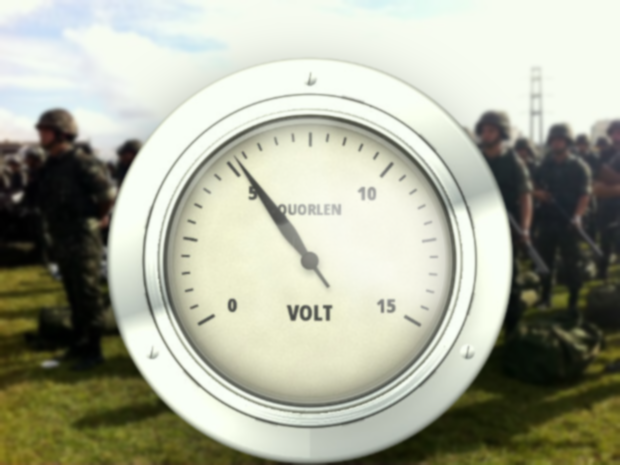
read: 5.25 V
